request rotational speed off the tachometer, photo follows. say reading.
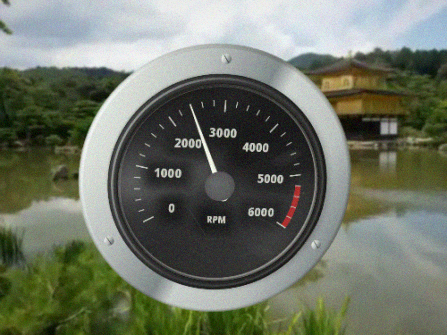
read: 2400 rpm
